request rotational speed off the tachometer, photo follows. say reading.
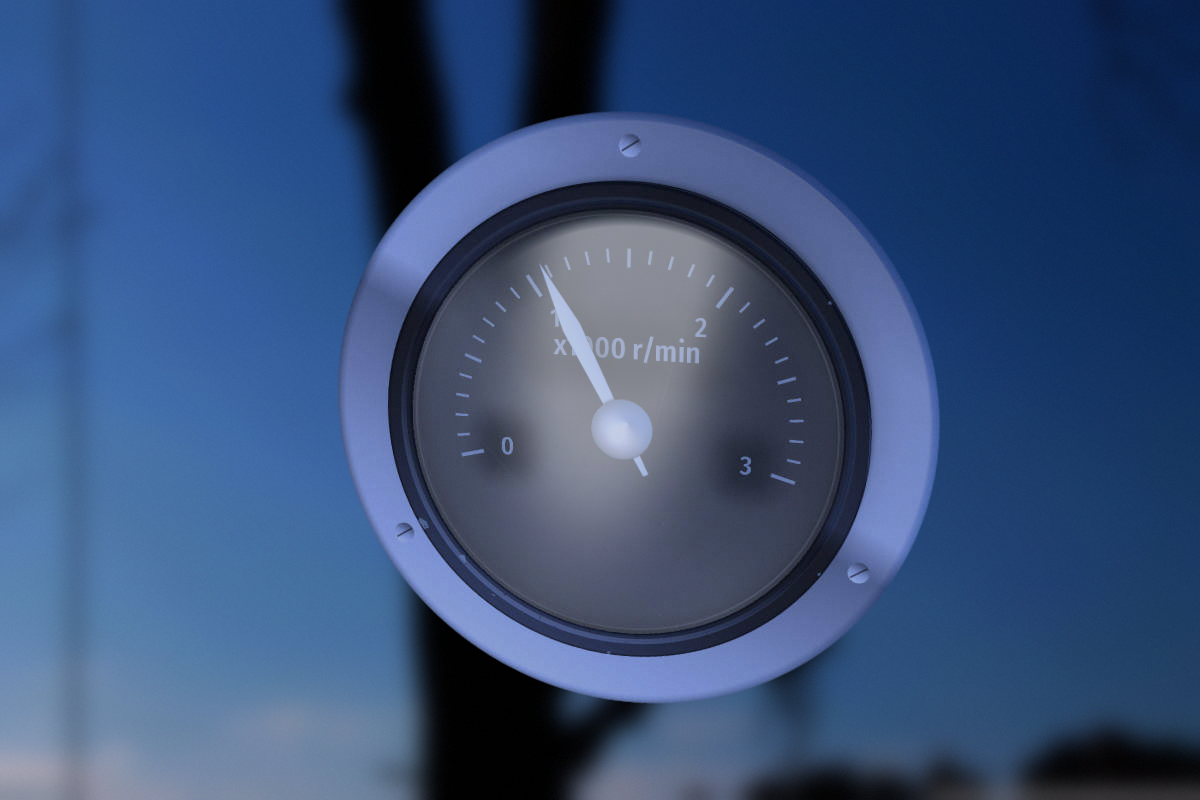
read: 1100 rpm
